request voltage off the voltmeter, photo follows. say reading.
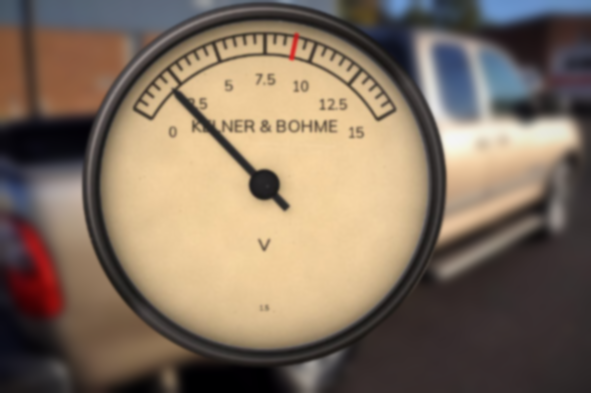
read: 2 V
